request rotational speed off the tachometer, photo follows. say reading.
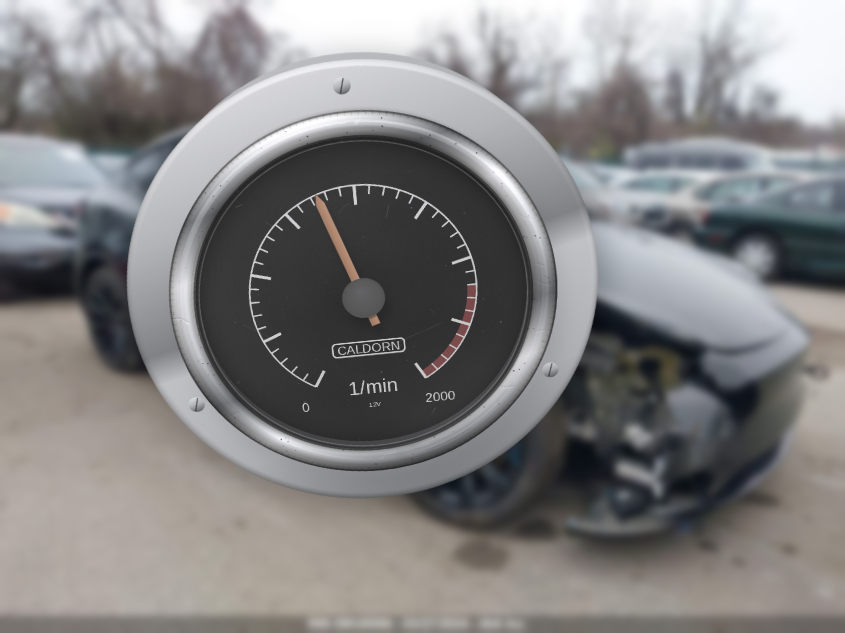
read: 875 rpm
